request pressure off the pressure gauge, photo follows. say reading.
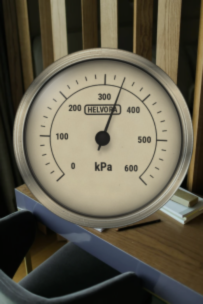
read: 340 kPa
